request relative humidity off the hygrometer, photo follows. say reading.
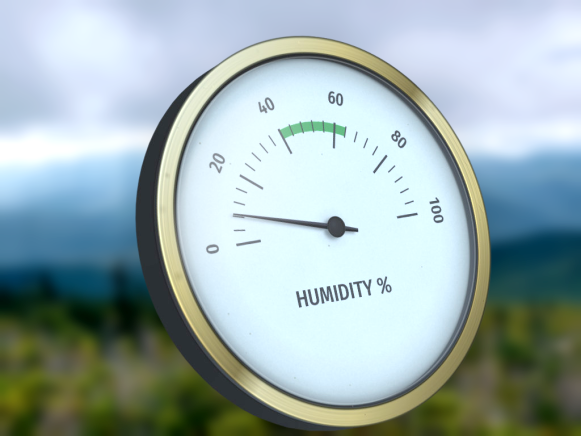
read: 8 %
